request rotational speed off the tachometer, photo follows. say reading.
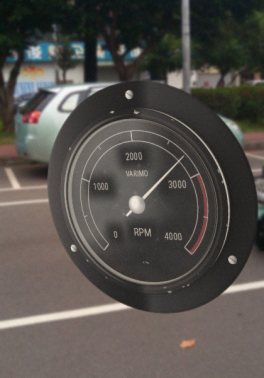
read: 2750 rpm
